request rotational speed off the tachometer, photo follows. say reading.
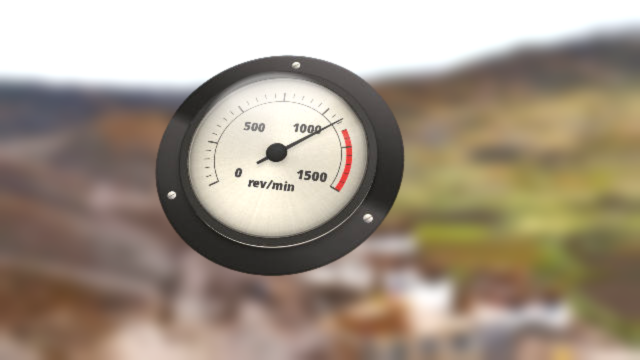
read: 1100 rpm
